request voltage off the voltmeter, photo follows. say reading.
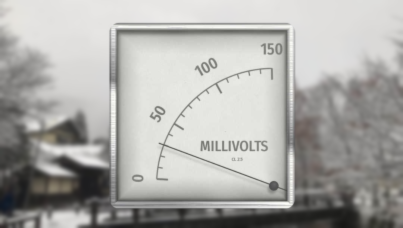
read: 30 mV
